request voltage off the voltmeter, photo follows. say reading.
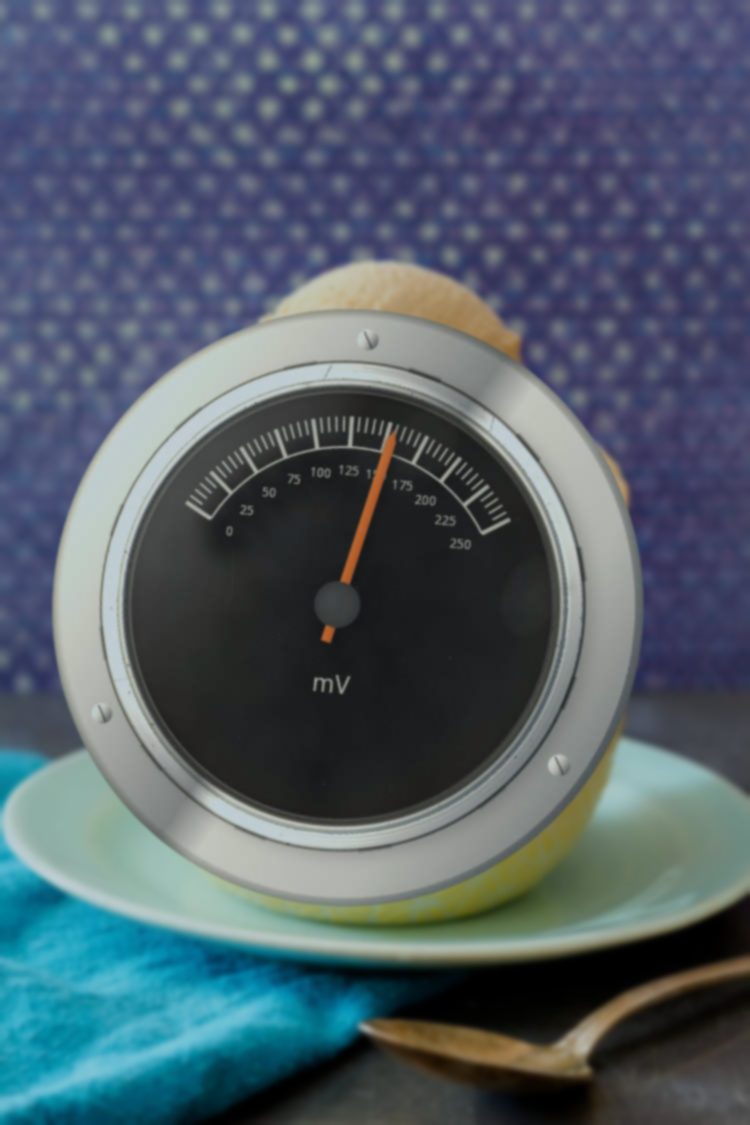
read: 155 mV
